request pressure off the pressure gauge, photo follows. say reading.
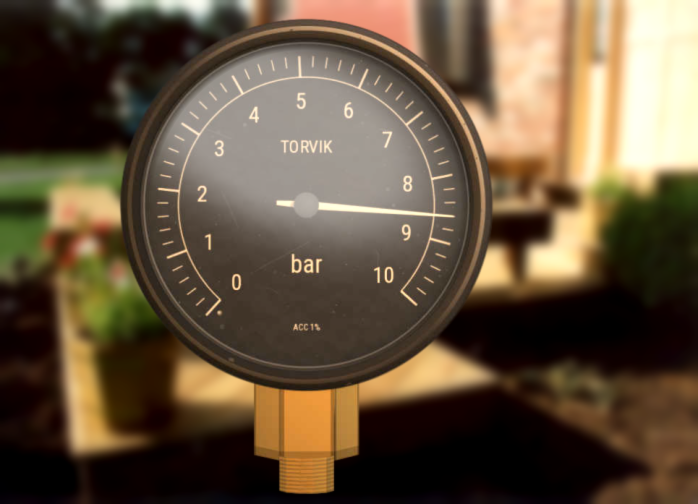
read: 8.6 bar
